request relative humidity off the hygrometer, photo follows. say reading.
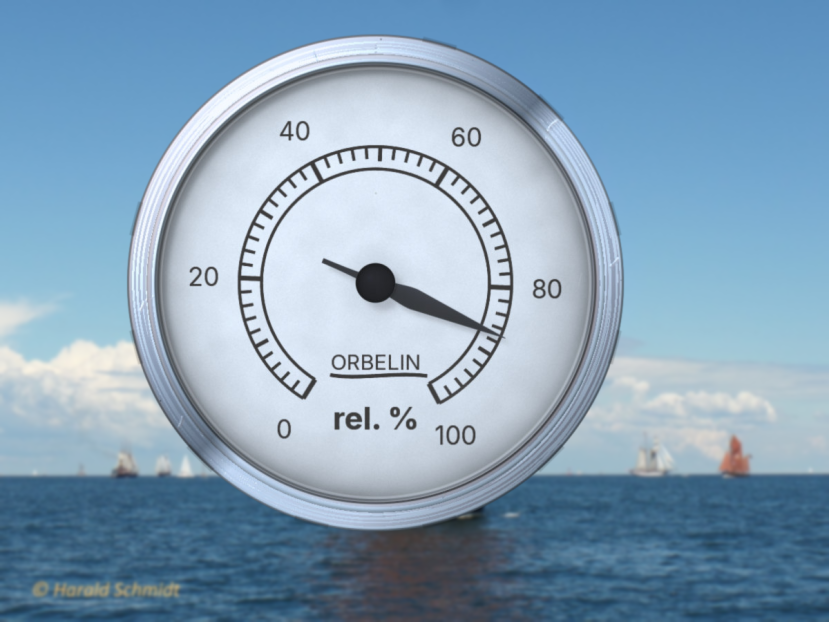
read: 87 %
